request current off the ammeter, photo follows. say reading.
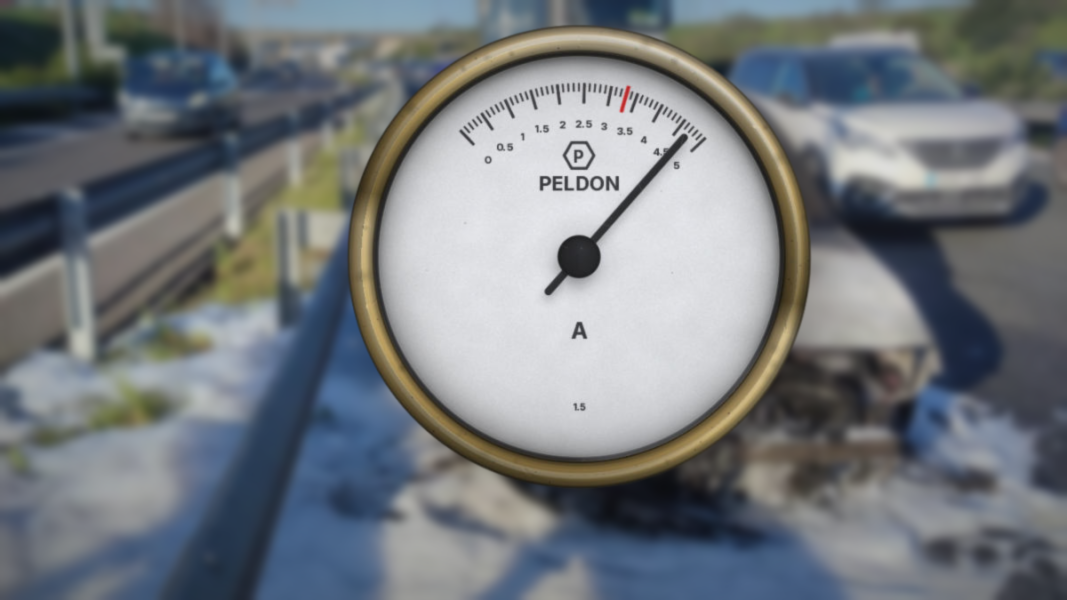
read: 4.7 A
